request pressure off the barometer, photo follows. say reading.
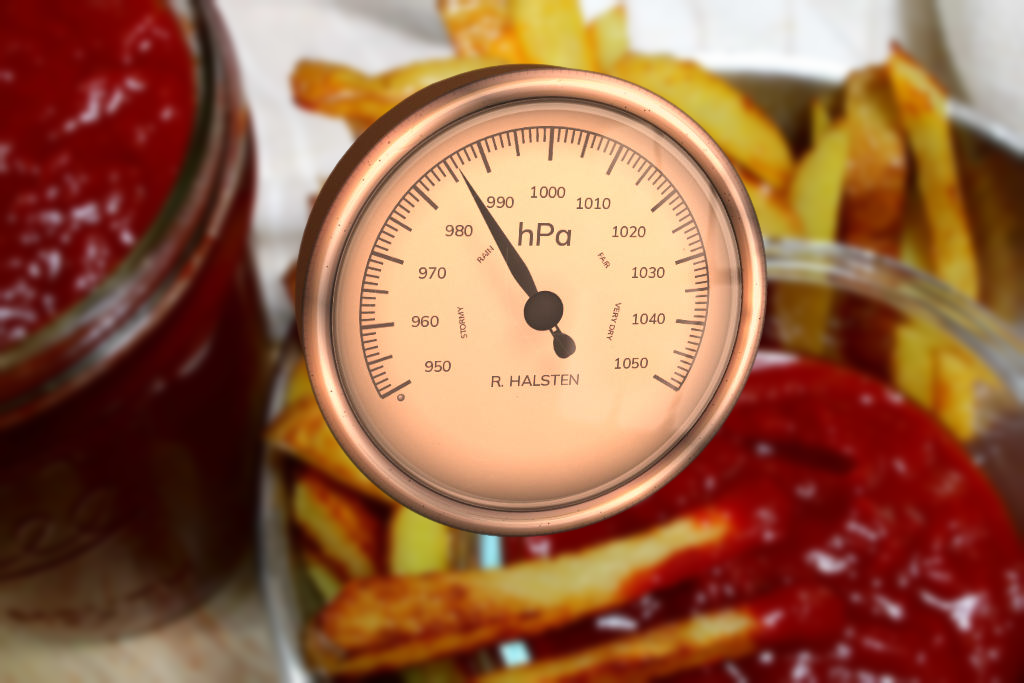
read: 986 hPa
